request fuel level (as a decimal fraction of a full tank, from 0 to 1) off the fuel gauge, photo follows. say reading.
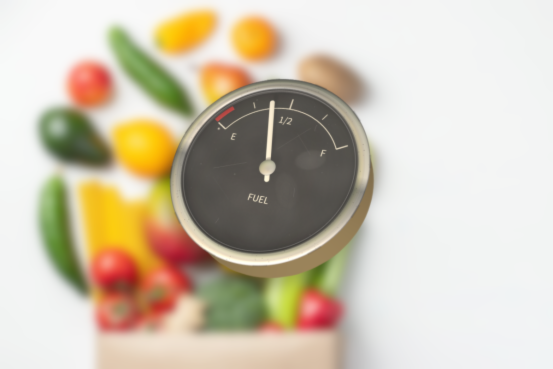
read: 0.375
